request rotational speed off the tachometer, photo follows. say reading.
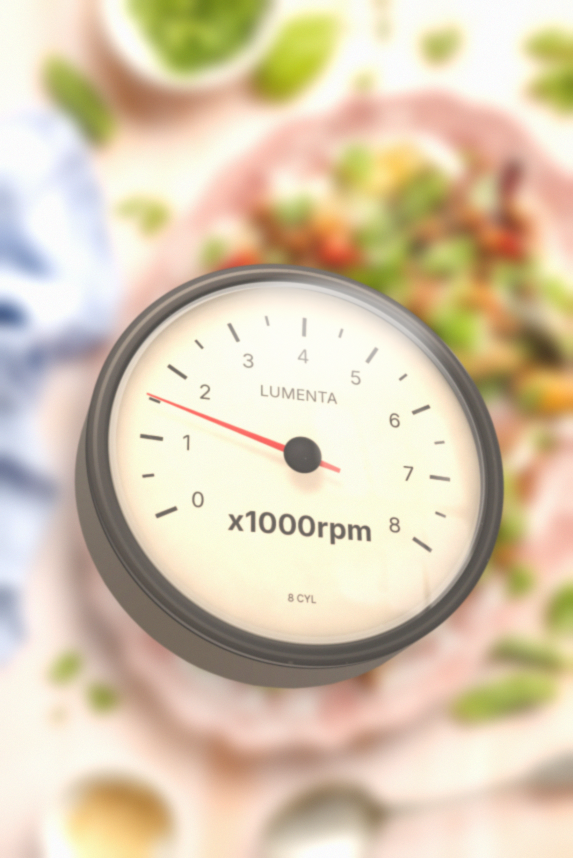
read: 1500 rpm
